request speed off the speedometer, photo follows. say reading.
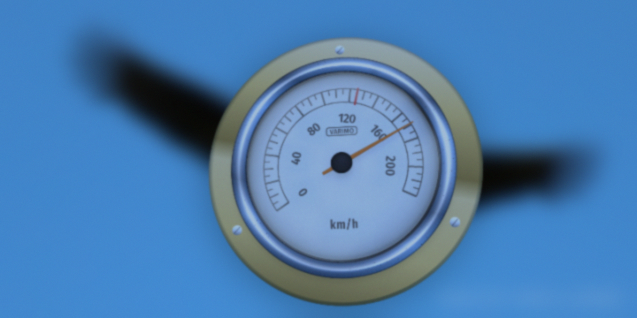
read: 170 km/h
